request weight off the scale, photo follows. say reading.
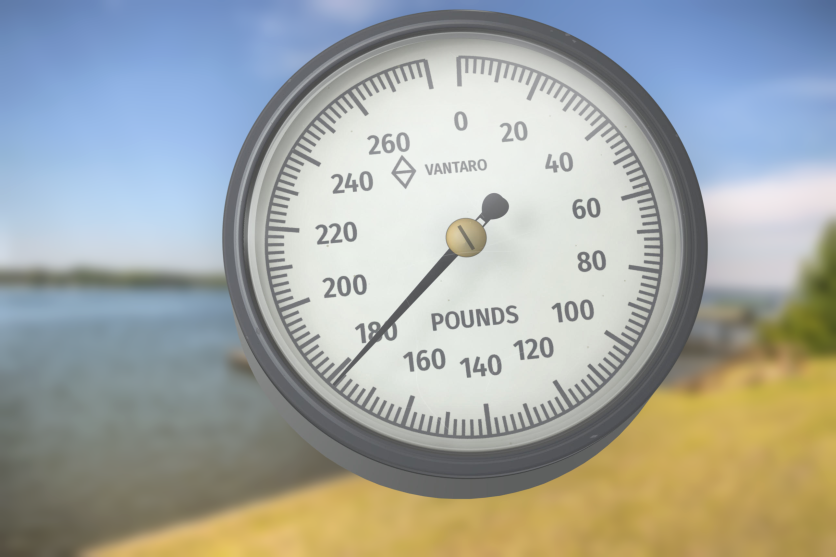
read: 178 lb
